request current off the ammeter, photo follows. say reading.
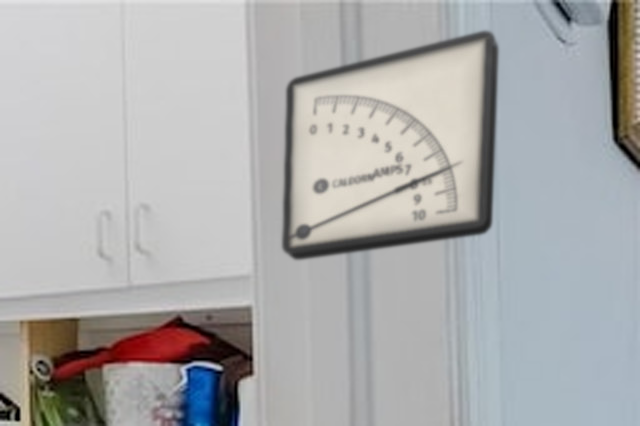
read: 8 A
